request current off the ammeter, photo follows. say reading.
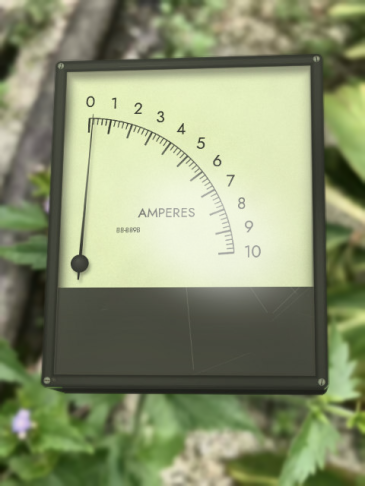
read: 0.2 A
